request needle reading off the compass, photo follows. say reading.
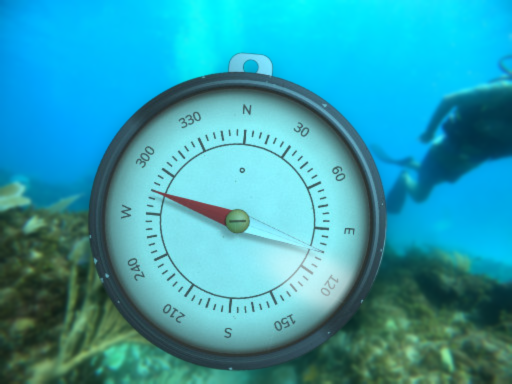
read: 285 °
